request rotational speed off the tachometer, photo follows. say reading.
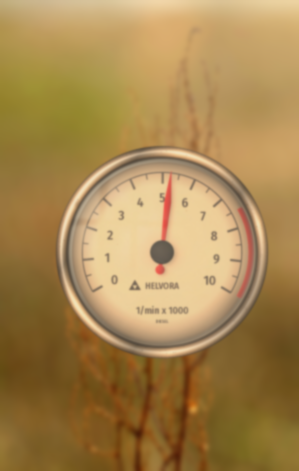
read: 5250 rpm
